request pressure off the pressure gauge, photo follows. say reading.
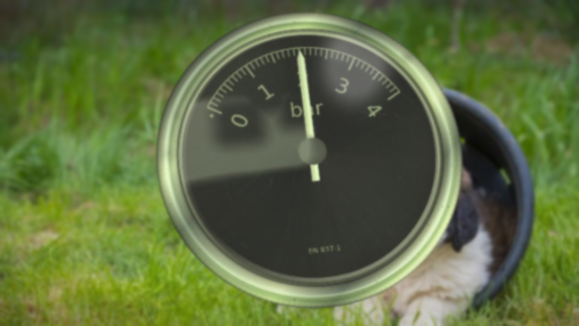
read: 2 bar
